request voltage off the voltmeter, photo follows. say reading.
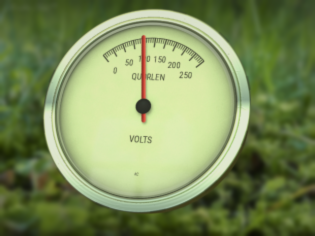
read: 100 V
